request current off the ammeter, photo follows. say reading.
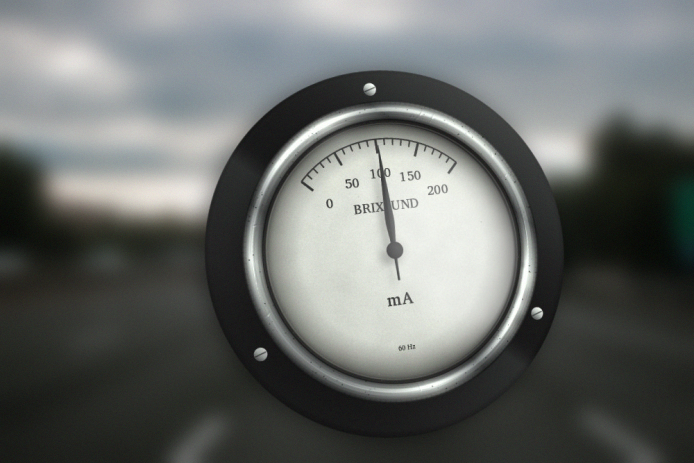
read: 100 mA
